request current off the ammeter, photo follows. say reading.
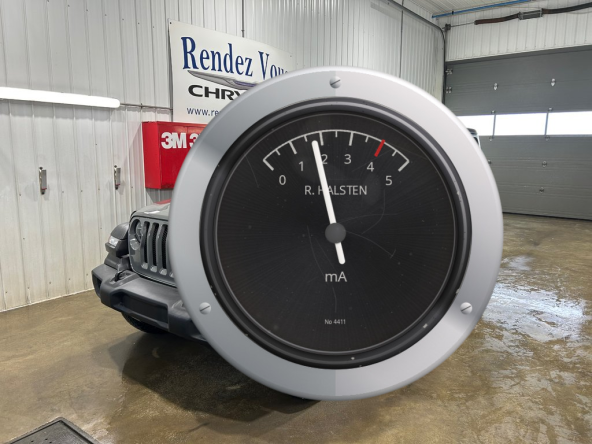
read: 1.75 mA
